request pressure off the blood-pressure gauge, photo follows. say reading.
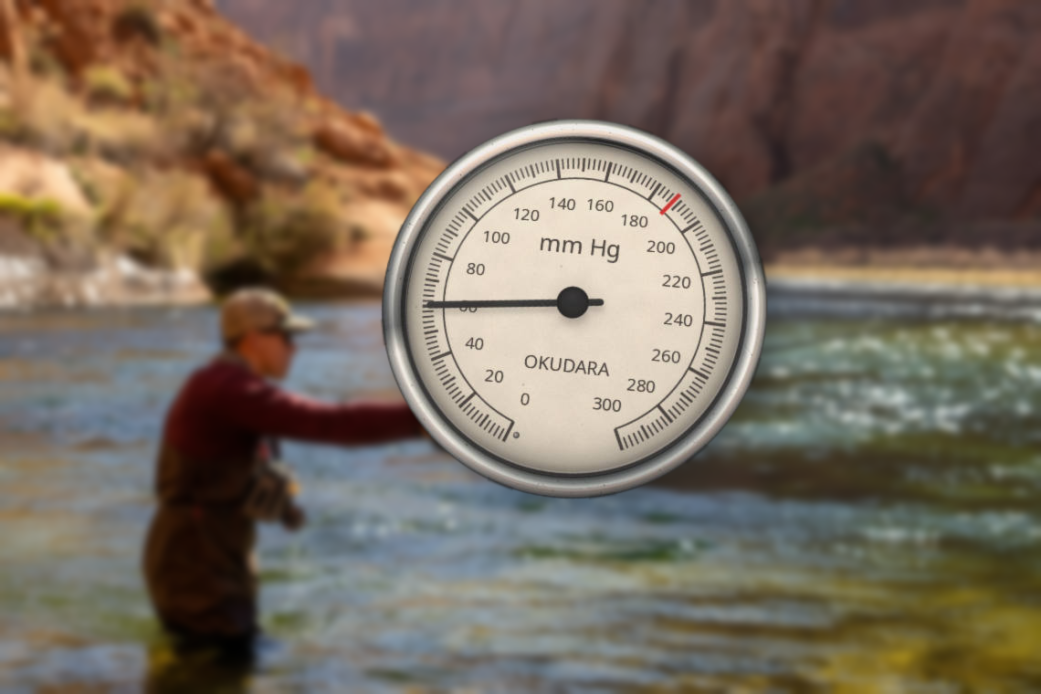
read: 60 mmHg
